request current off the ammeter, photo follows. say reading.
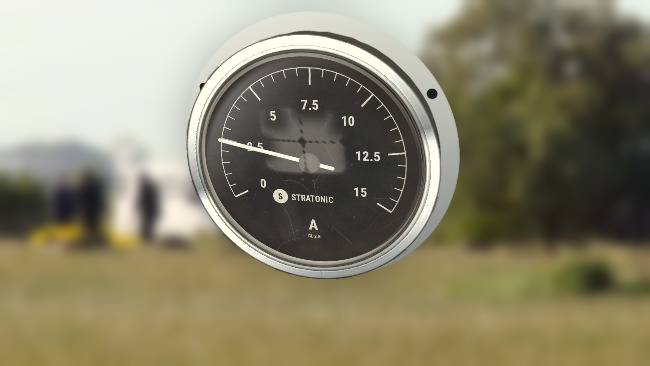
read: 2.5 A
